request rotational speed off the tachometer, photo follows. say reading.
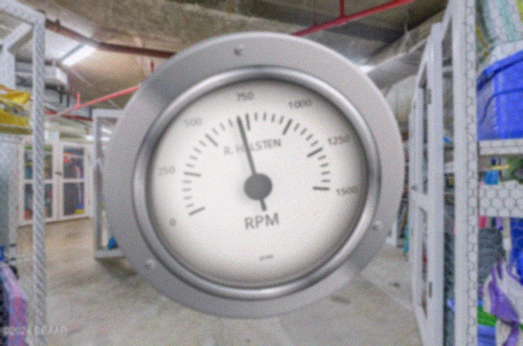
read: 700 rpm
